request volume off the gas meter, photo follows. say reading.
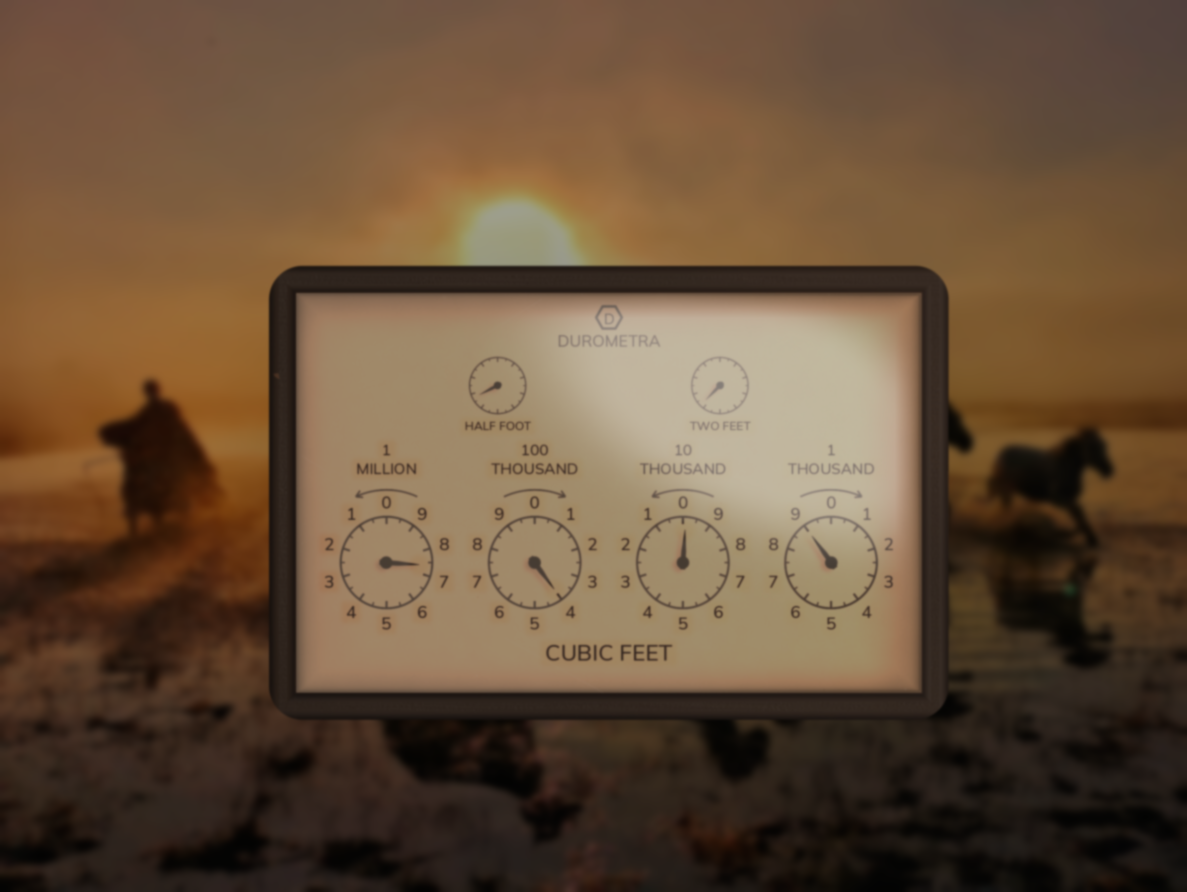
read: 739900 ft³
